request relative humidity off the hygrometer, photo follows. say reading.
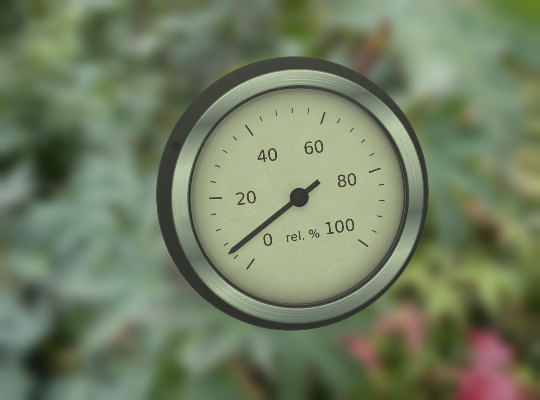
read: 6 %
